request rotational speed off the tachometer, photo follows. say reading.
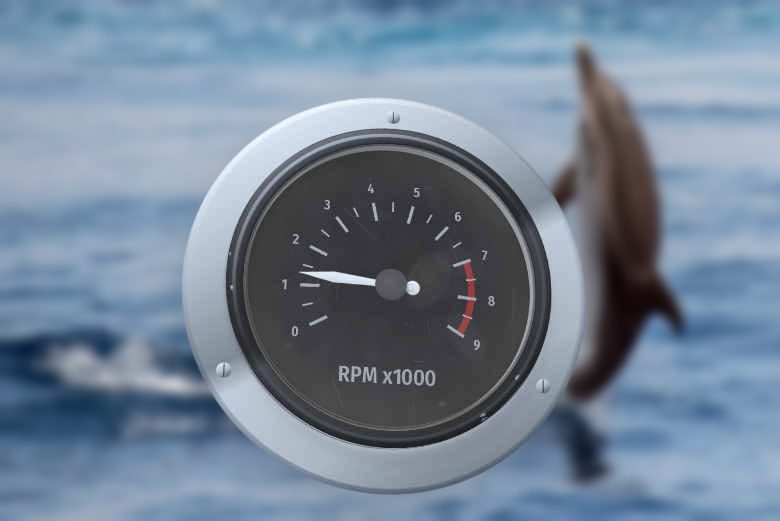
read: 1250 rpm
